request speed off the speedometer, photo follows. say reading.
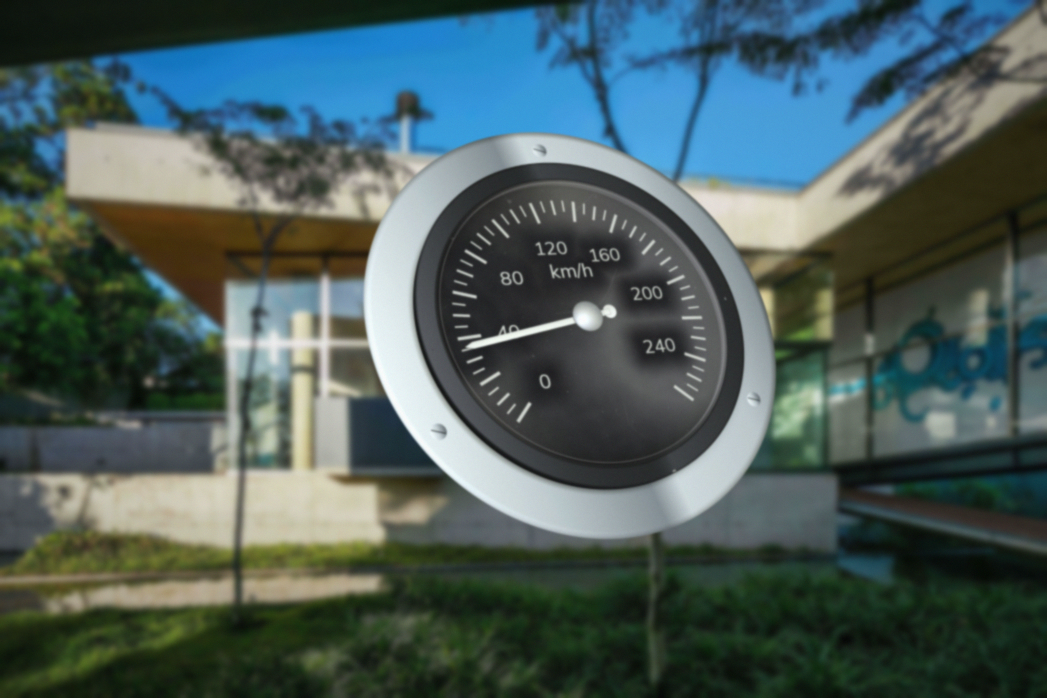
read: 35 km/h
